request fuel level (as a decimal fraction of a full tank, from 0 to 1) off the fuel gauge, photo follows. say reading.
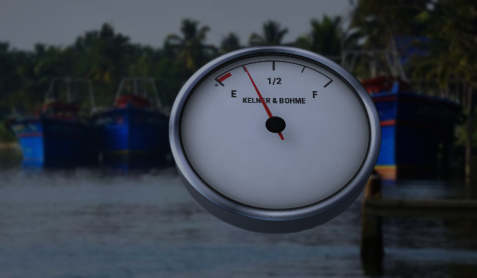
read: 0.25
